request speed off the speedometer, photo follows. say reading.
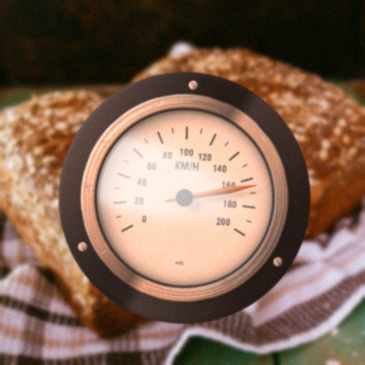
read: 165 km/h
